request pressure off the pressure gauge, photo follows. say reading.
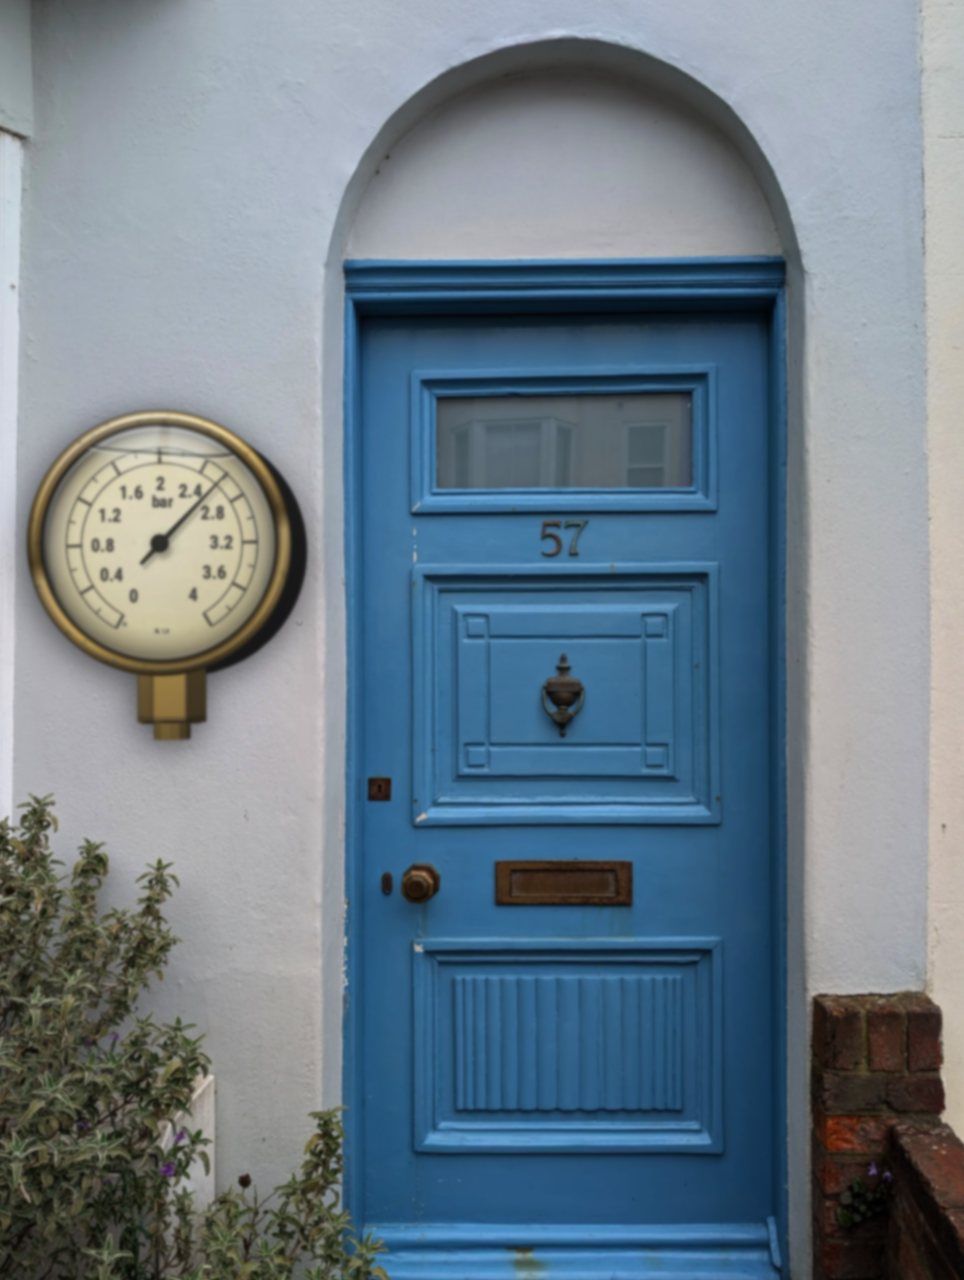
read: 2.6 bar
